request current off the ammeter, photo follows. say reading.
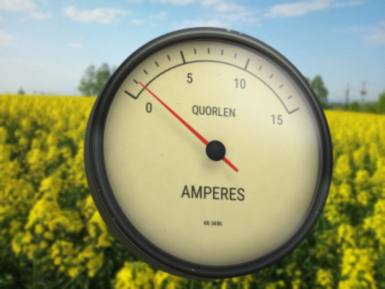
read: 1 A
